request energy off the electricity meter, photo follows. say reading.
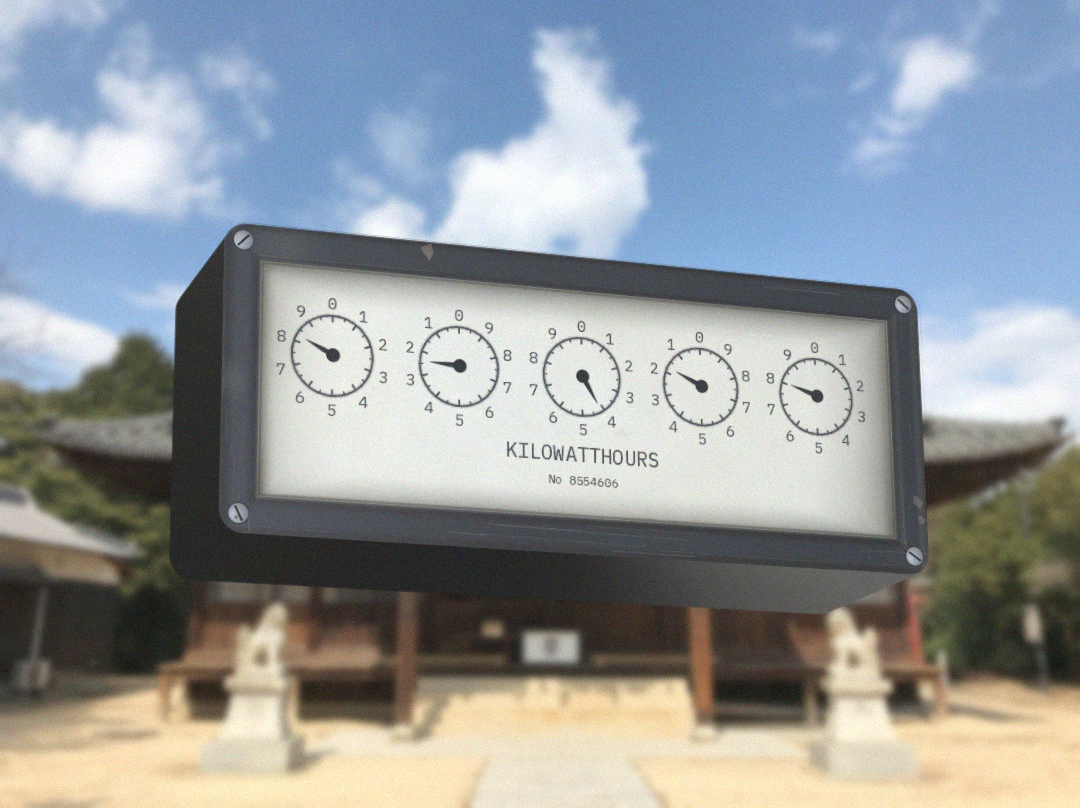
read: 82418 kWh
